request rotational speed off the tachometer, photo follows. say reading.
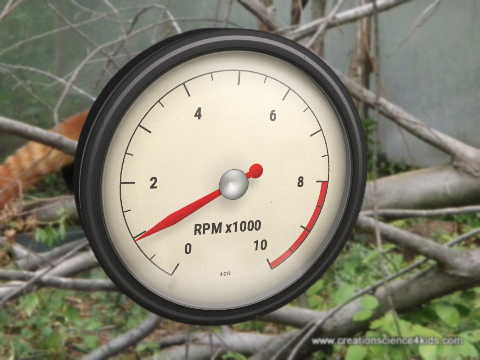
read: 1000 rpm
